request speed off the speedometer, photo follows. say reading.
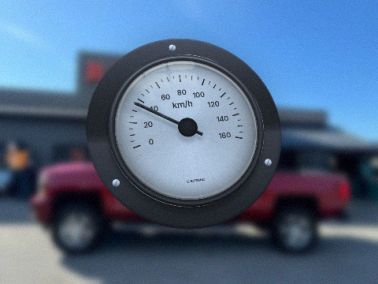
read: 35 km/h
